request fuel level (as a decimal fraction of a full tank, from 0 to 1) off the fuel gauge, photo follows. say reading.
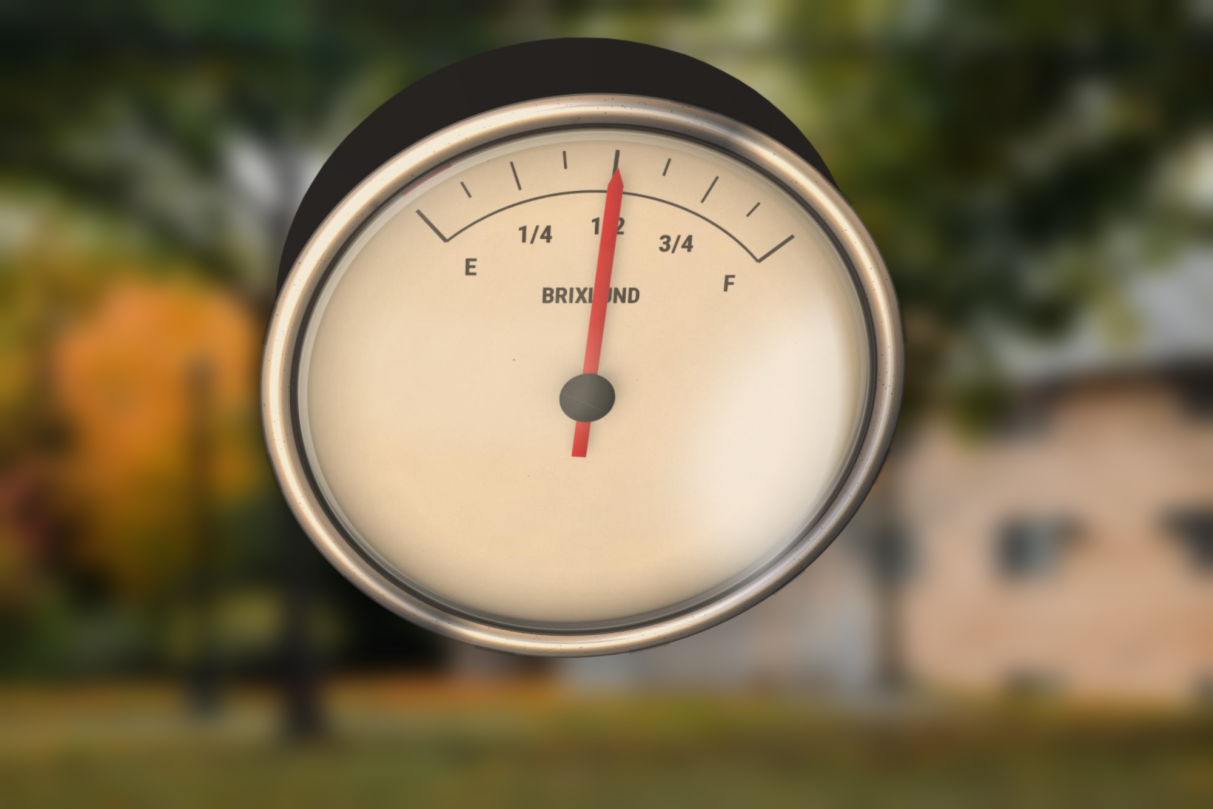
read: 0.5
